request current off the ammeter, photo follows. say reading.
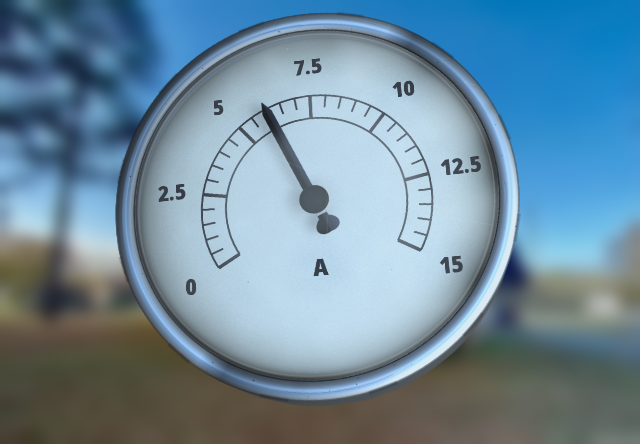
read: 6 A
